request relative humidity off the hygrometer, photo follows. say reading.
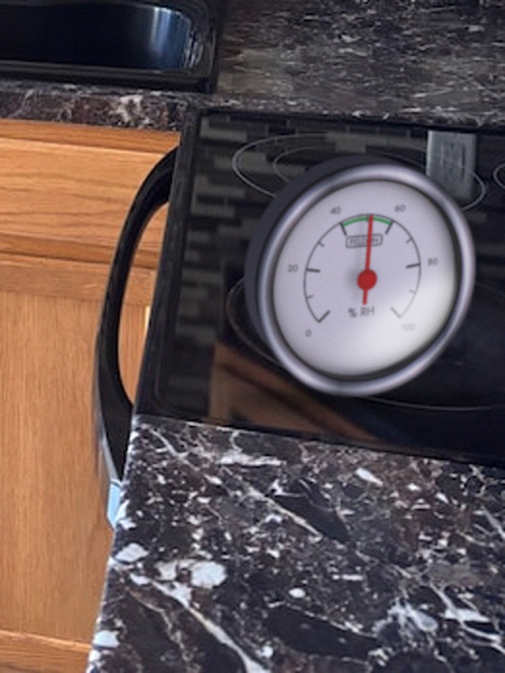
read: 50 %
